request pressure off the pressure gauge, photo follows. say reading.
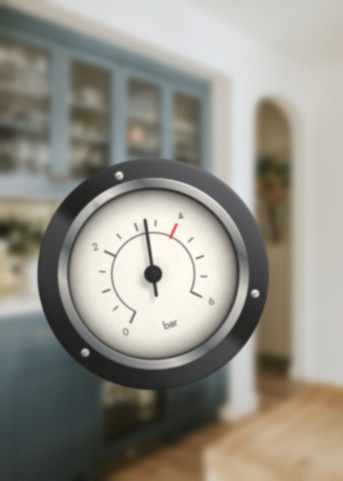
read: 3.25 bar
